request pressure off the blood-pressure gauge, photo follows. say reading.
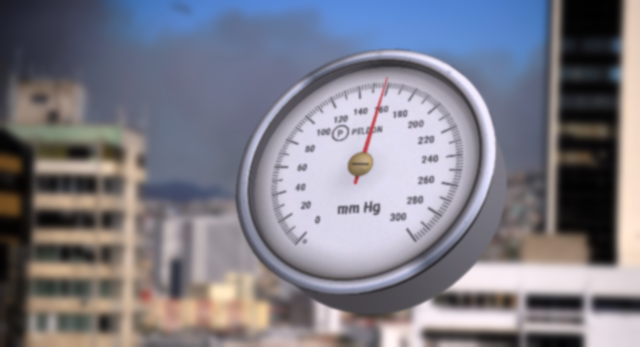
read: 160 mmHg
